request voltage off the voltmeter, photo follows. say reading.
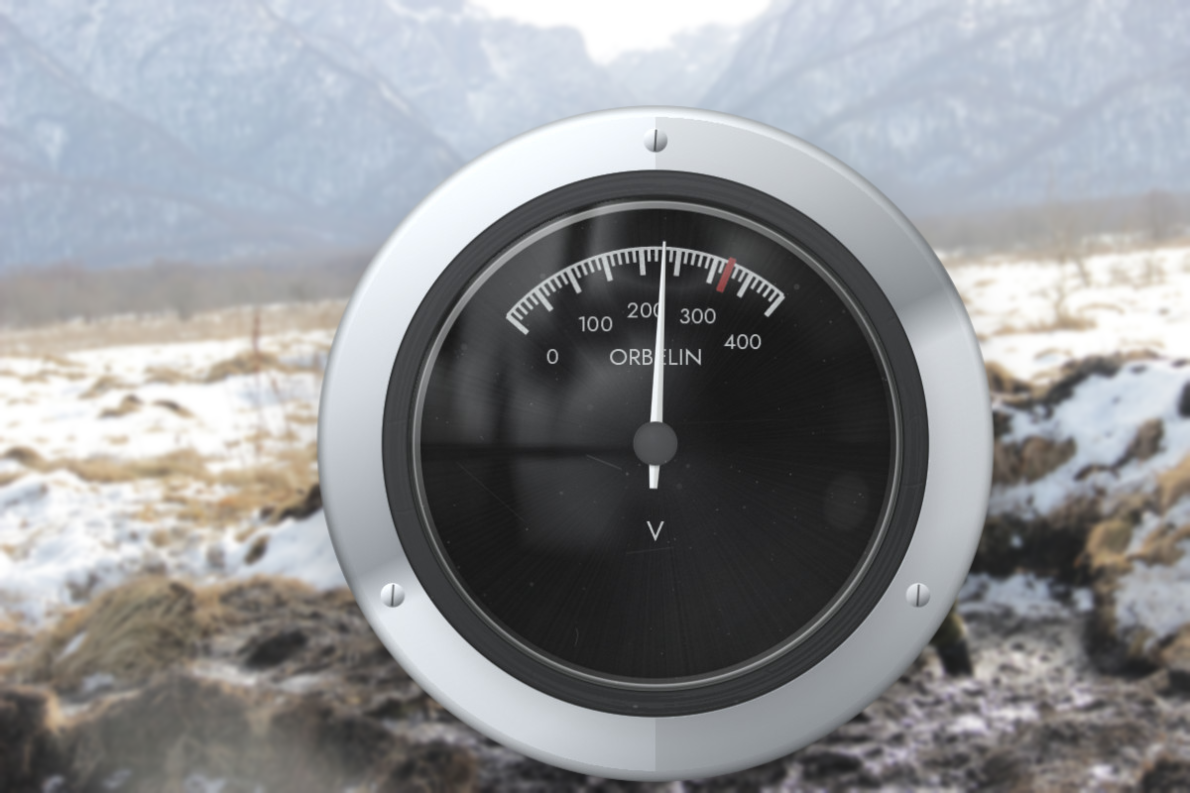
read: 230 V
